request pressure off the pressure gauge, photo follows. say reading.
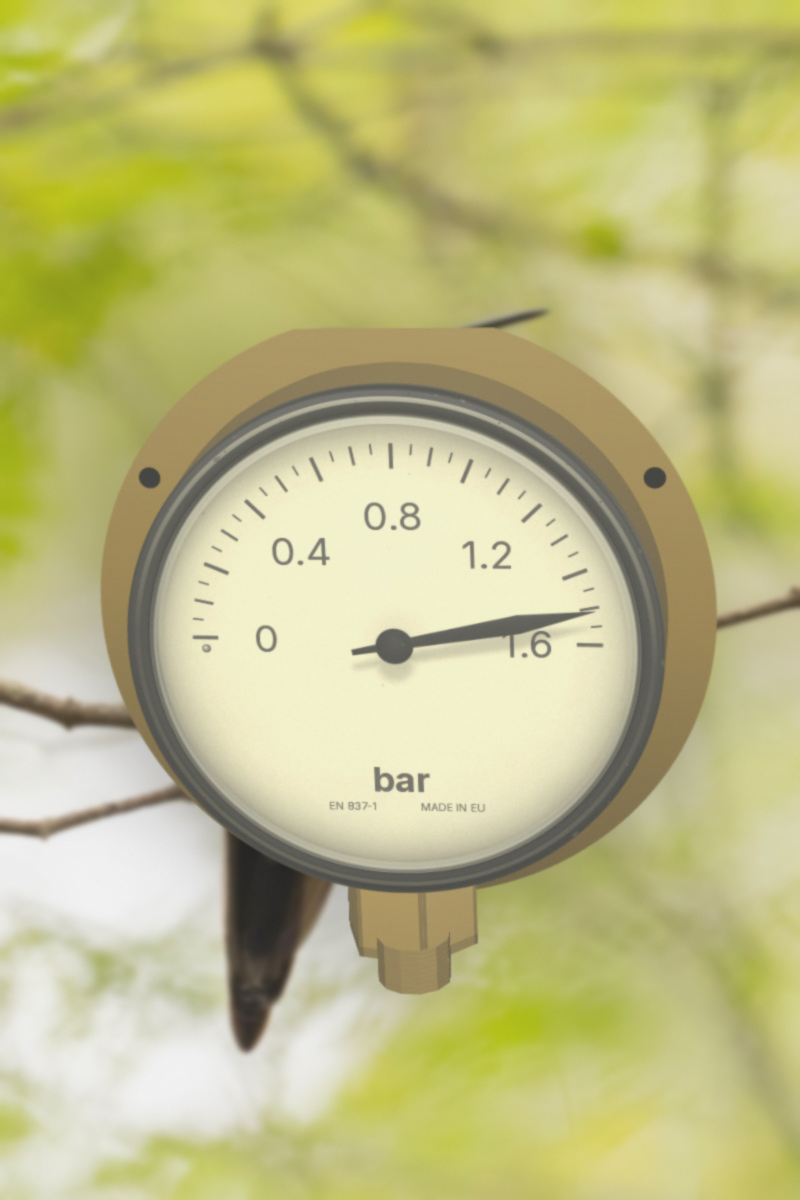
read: 1.5 bar
